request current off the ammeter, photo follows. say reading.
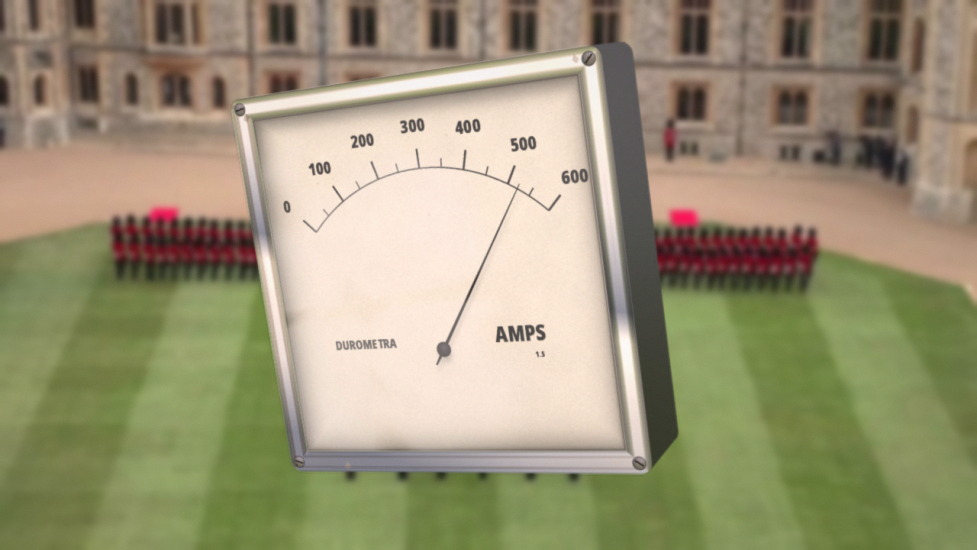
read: 525 A
